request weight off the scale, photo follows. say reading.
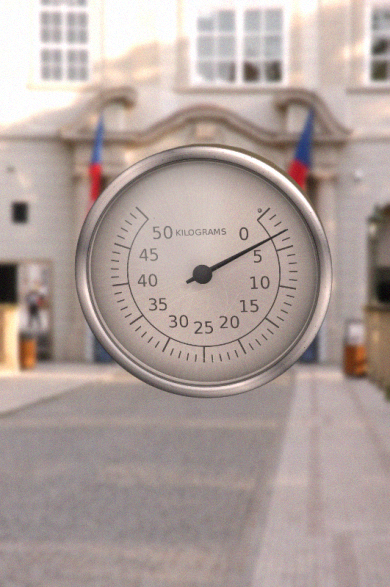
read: 3 kg
